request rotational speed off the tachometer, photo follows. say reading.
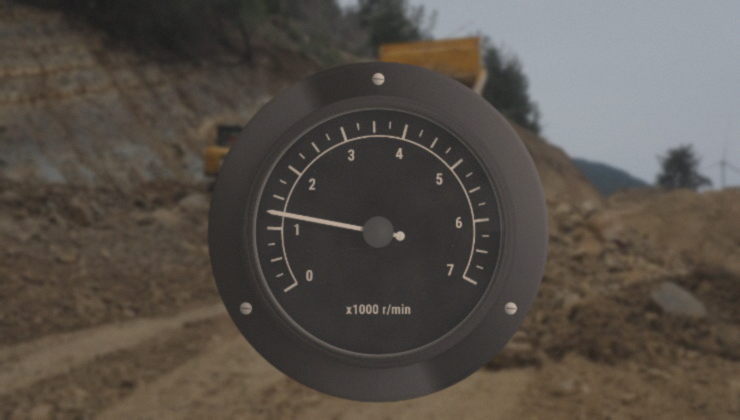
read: 1250 rpm
